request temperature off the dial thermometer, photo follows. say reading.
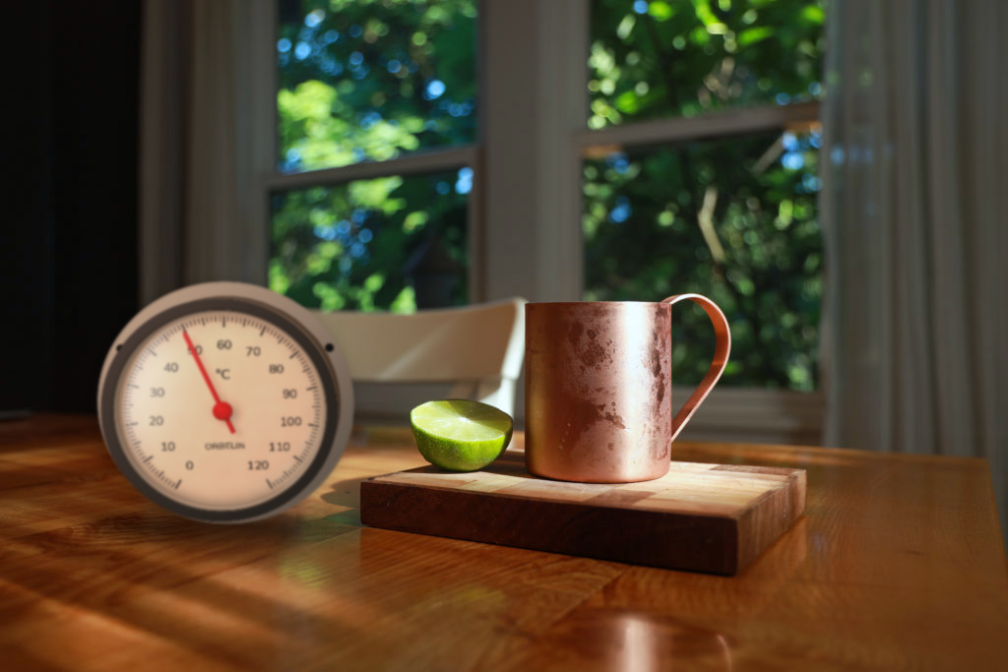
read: 50 °C
